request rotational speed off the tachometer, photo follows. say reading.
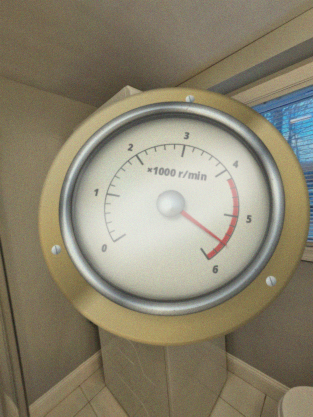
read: 5600 rpm
